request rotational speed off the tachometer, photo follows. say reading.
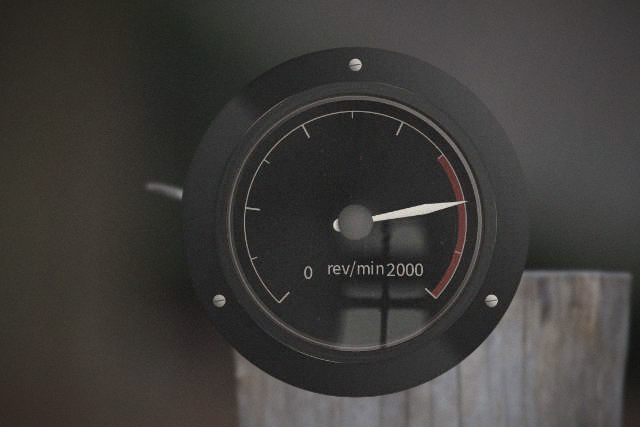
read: 1600 rpm
